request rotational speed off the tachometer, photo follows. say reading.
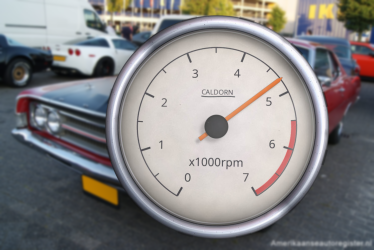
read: 4750 rpm
